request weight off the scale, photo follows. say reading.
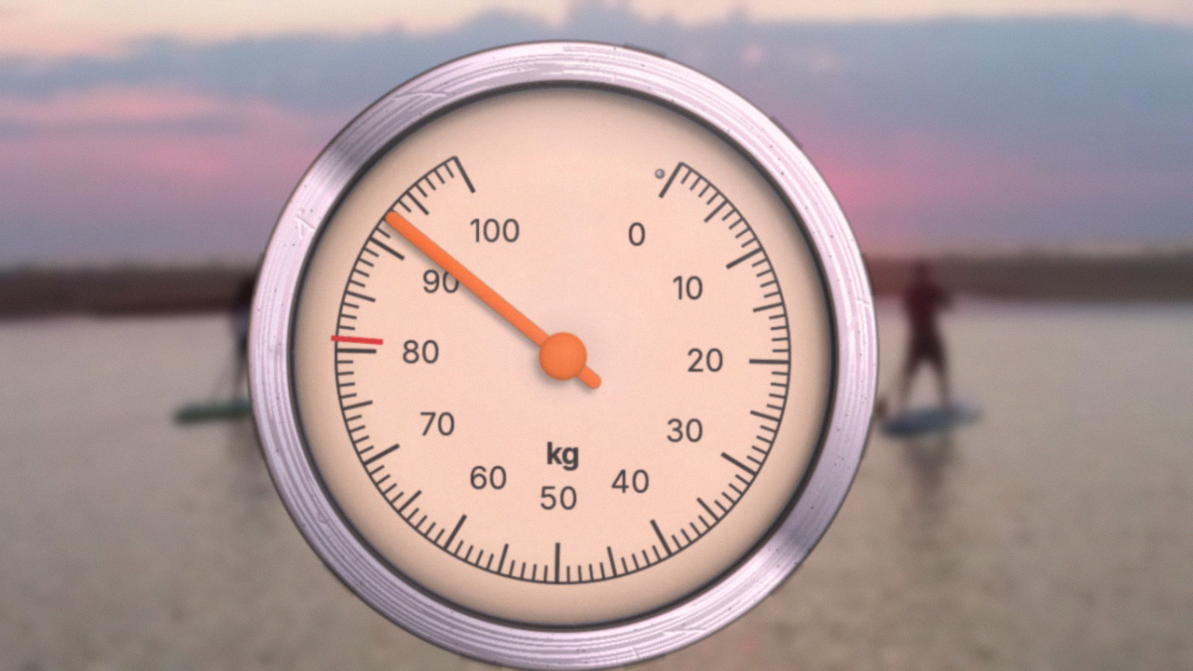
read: 92.5 kg
